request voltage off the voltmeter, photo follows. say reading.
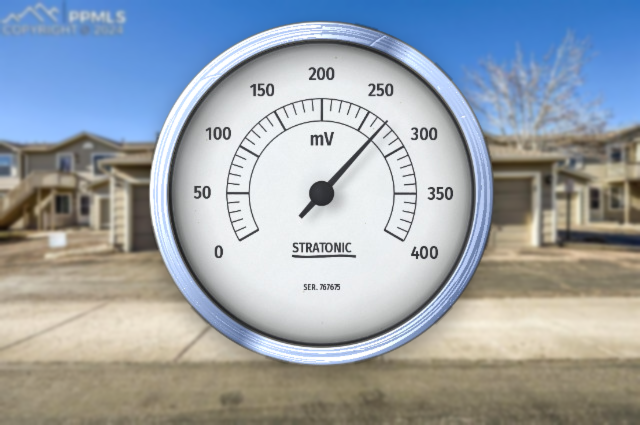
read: 270 mV
